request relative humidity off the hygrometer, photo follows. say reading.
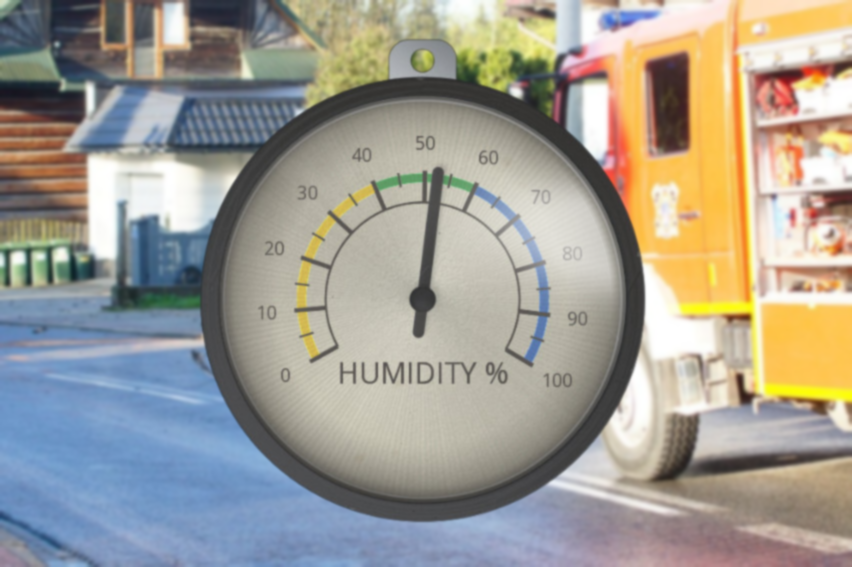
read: 52.5 %
